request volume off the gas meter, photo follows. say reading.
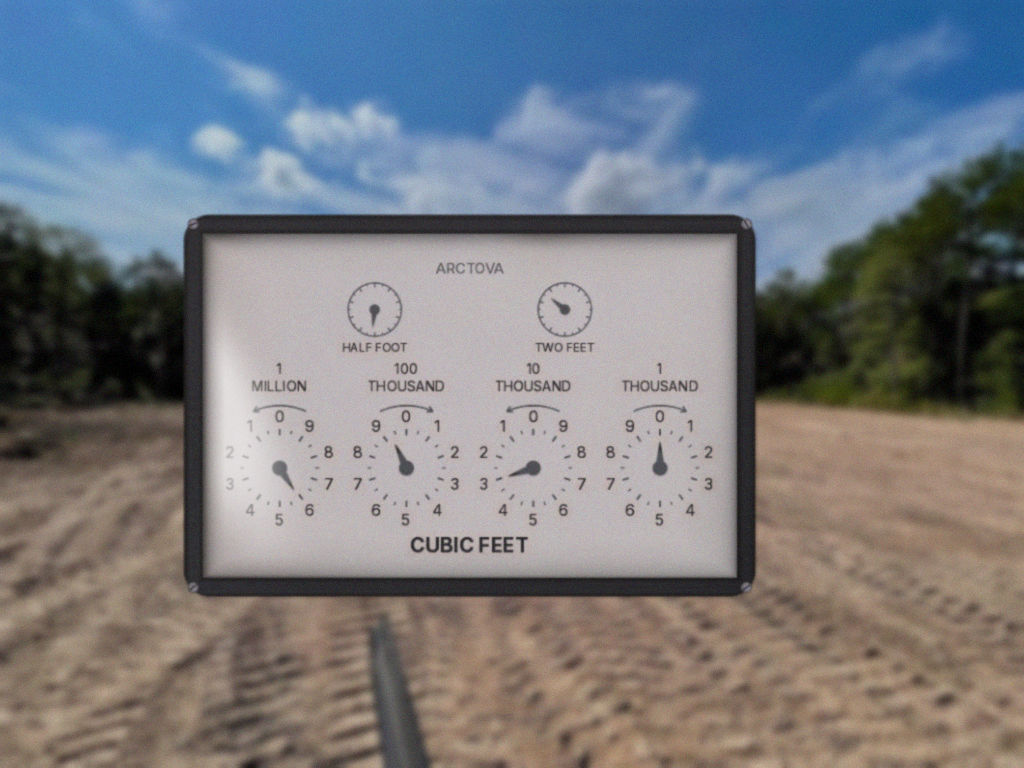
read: 593000 ft³
